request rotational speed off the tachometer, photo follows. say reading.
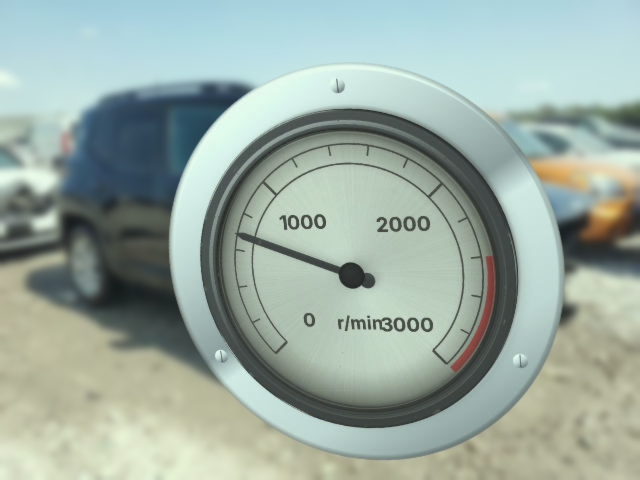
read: 700 rpm
